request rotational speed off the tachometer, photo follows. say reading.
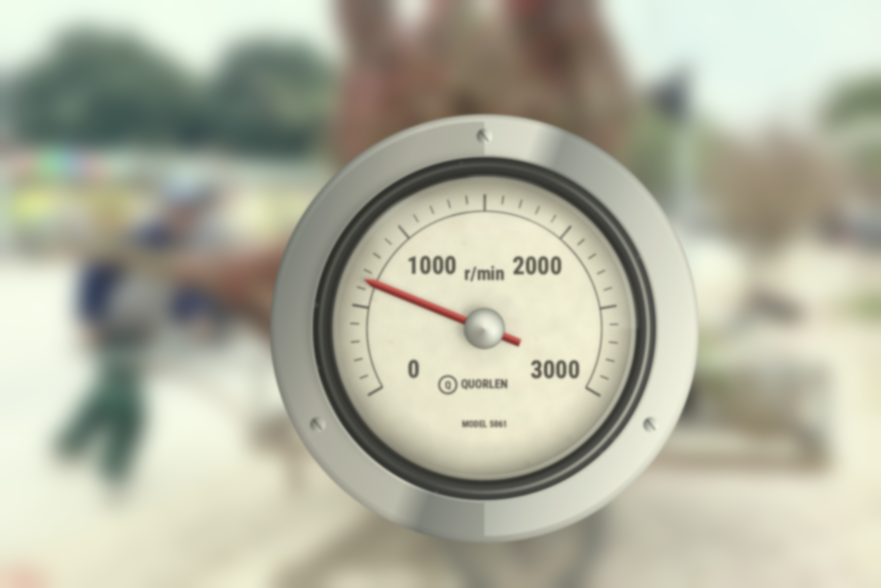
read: 650 rpm
